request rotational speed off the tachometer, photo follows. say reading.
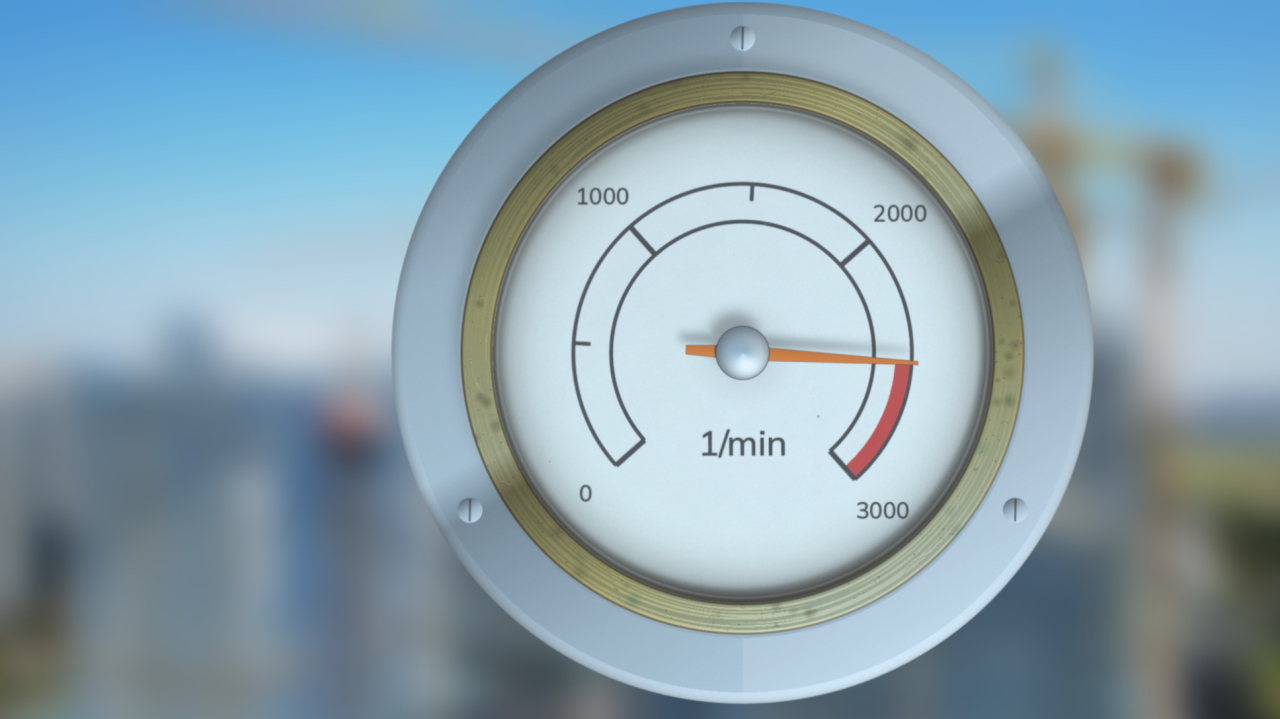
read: 2500 rpm
